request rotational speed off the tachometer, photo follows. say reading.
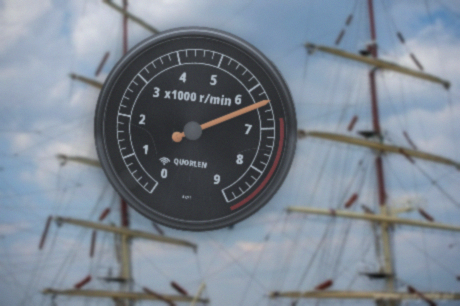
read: 6400 rpm
